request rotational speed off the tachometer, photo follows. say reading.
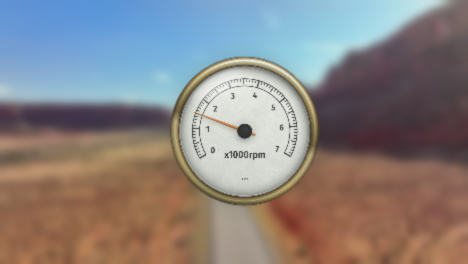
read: 1500 rpm
